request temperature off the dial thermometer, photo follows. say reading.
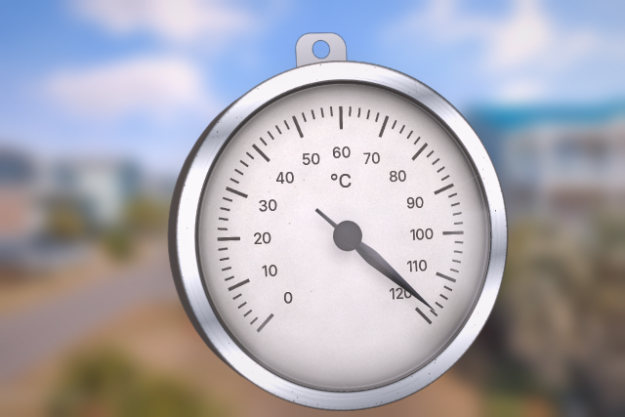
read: 118 °C
